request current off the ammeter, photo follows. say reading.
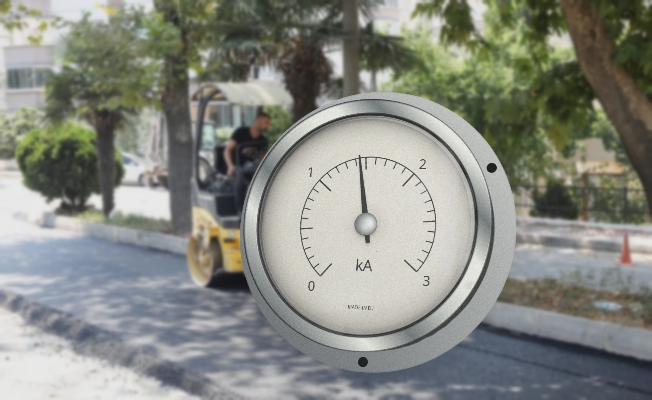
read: 1.45 kA
